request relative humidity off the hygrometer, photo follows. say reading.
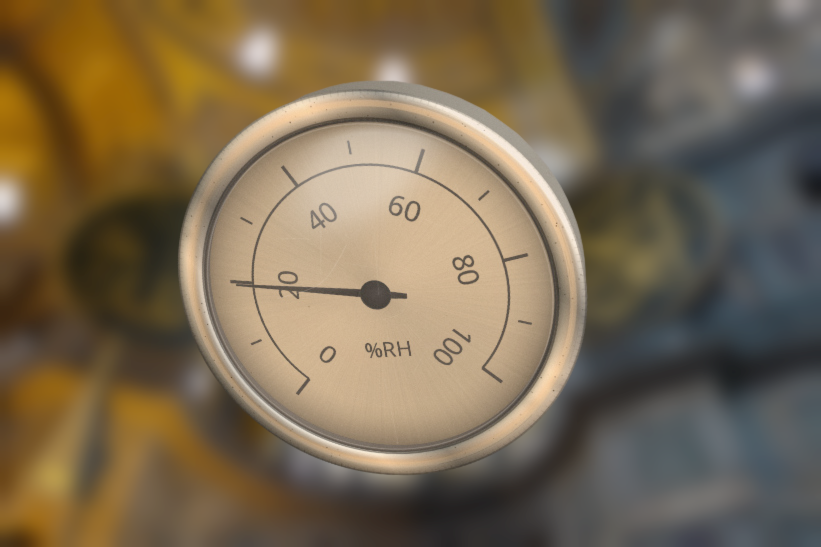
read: 20 %
